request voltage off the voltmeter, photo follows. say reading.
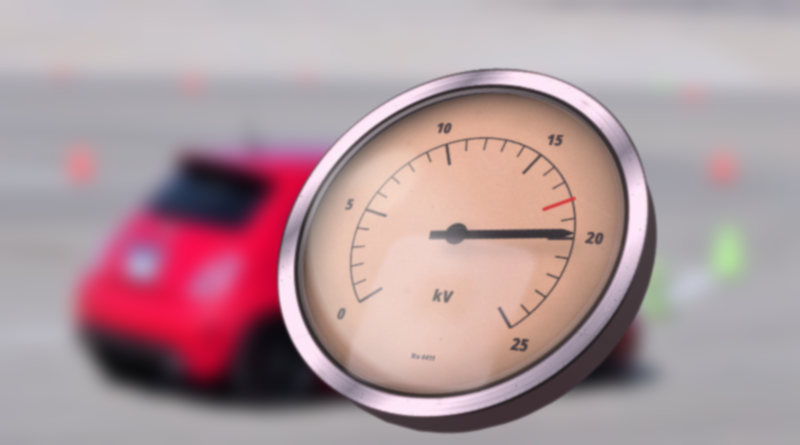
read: 20 kV
